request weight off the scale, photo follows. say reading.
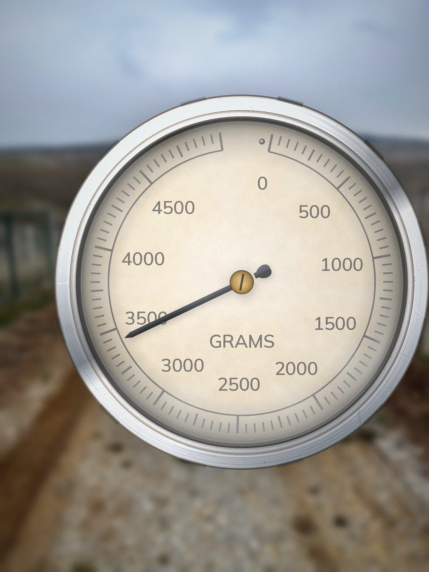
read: 3425 g
